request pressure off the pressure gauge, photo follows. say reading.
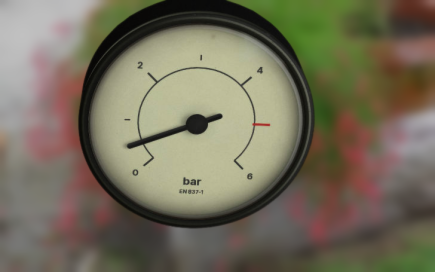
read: 0.5 bar
